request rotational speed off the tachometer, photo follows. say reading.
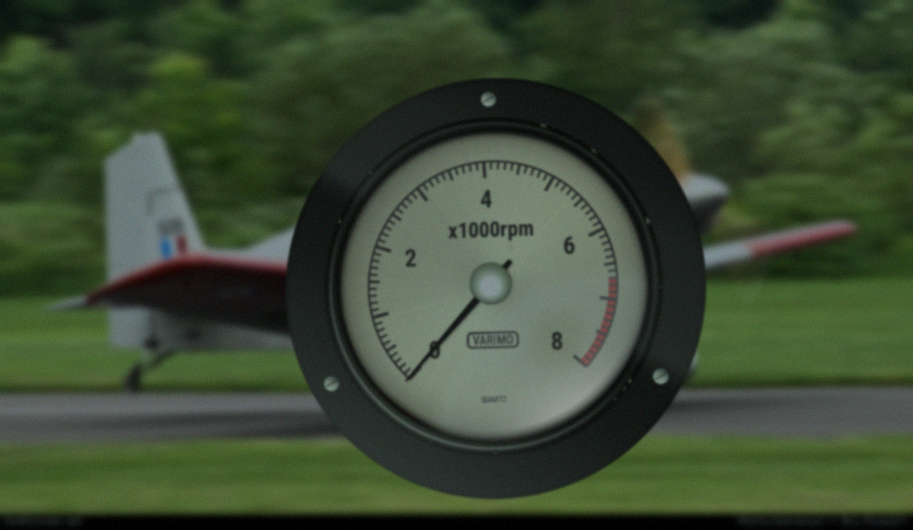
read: 0 rpm
